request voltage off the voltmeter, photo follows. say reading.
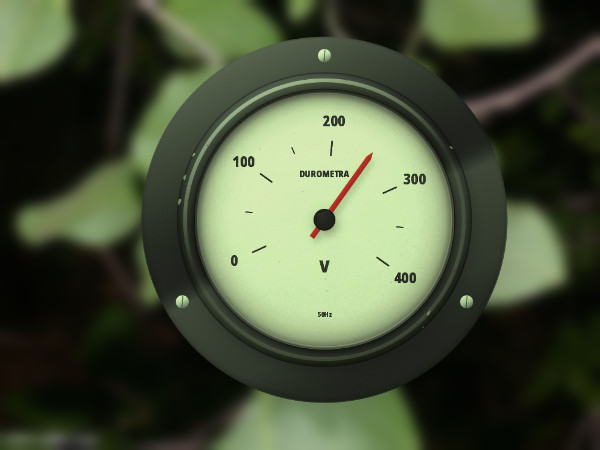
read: 250 V
